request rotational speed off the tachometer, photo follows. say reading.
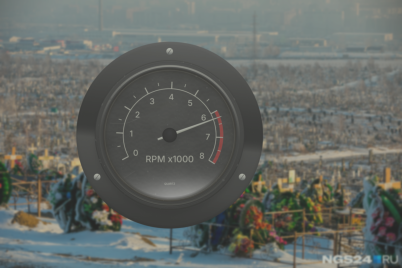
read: 6250 rpm
